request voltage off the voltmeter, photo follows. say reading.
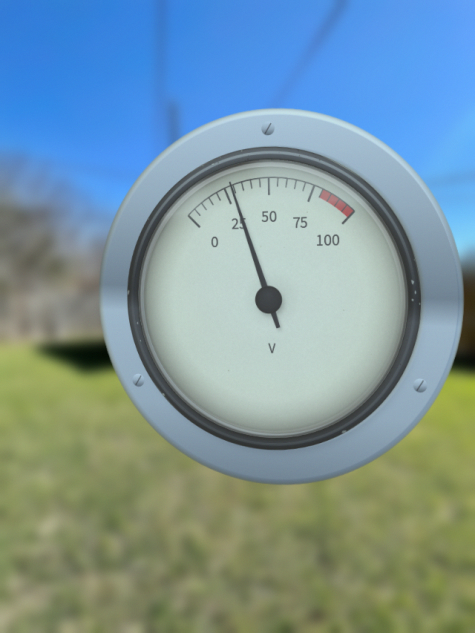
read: 30 V
